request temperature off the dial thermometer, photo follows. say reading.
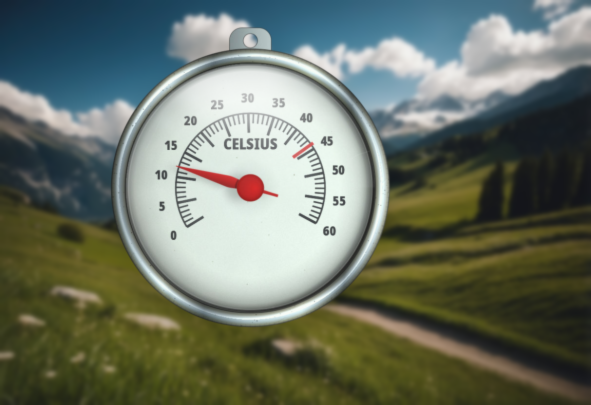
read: 12 °C
